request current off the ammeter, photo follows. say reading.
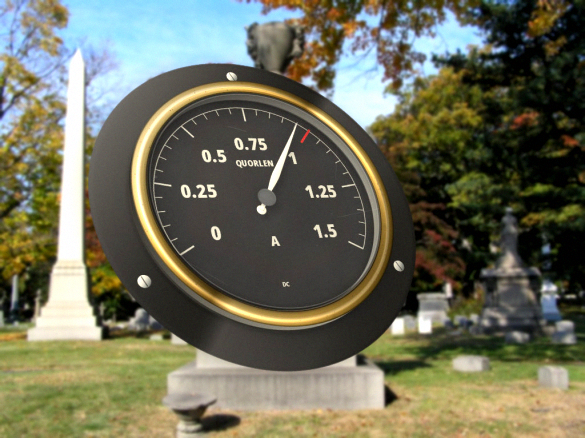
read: 0.95 A
